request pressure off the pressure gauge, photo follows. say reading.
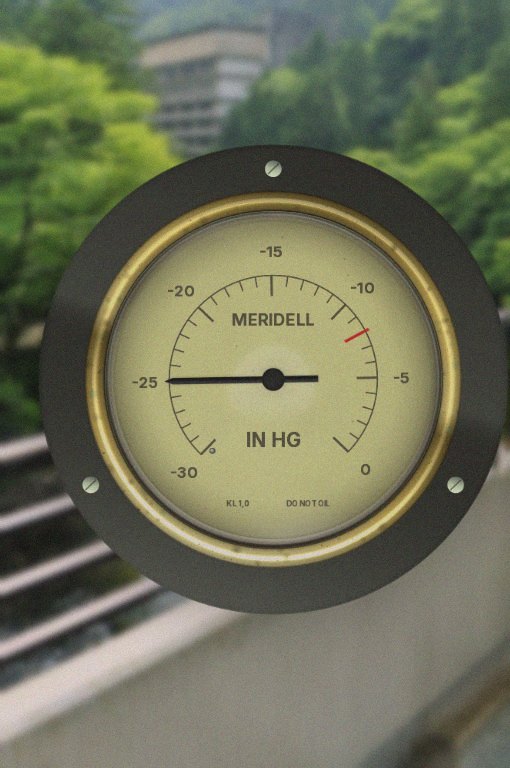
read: -25 inHg
